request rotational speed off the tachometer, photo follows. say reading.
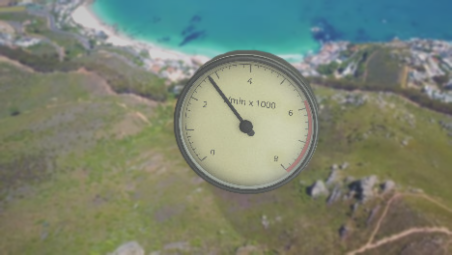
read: 2800 rpm
